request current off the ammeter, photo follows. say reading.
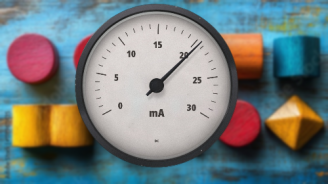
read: 20.5 mA
